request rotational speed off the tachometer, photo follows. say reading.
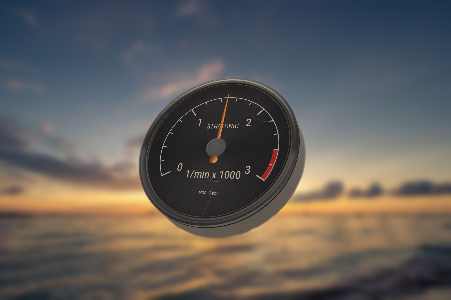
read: 1500 rpm
